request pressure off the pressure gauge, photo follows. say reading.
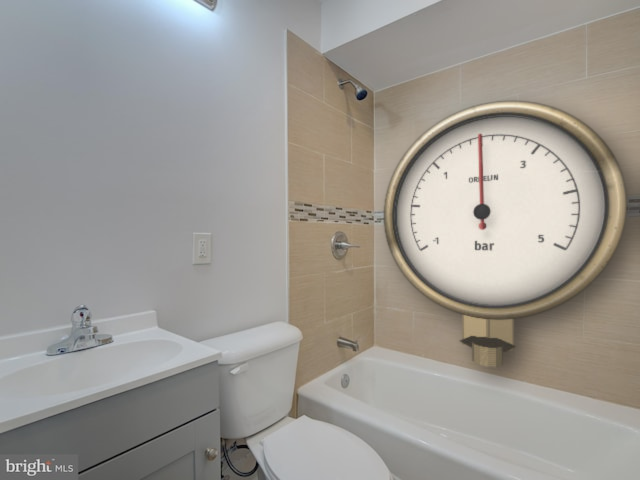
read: 2 bar
